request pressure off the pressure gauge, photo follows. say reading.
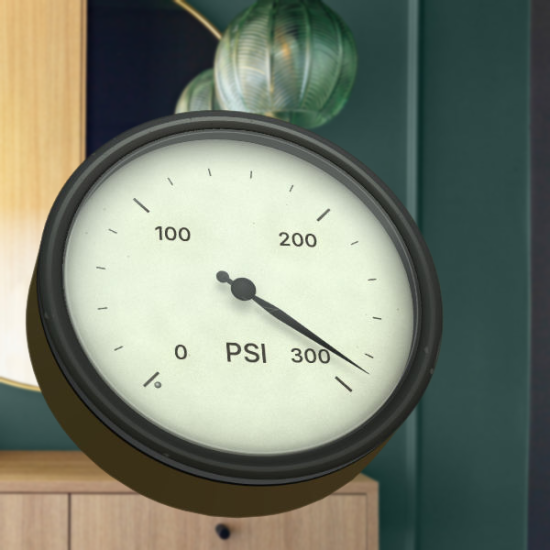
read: 290 psi
